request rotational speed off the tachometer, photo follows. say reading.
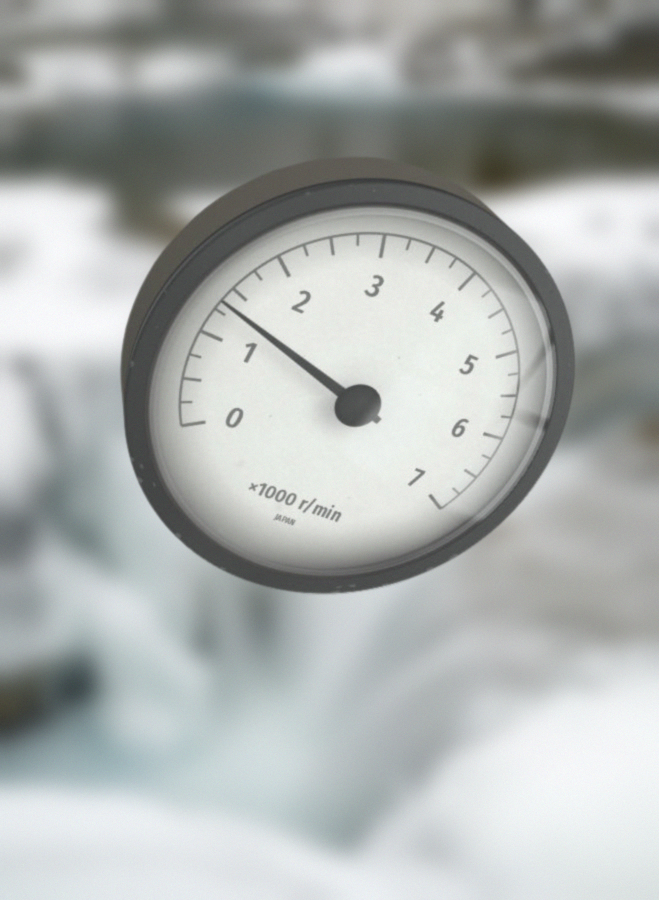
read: 1375 rpm
